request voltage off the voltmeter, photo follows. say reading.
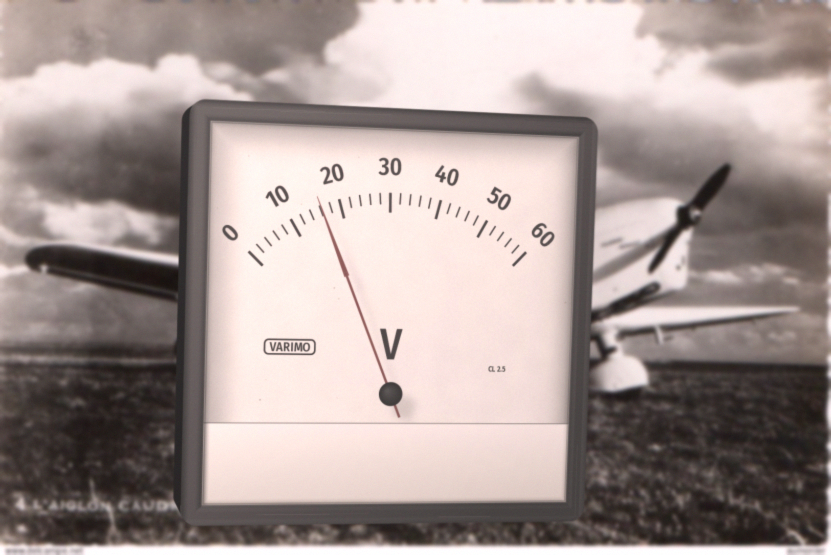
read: 16 V
